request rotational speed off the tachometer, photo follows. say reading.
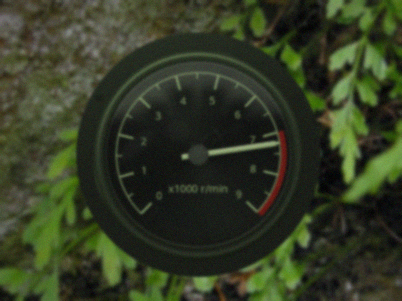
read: 7250 rpm
